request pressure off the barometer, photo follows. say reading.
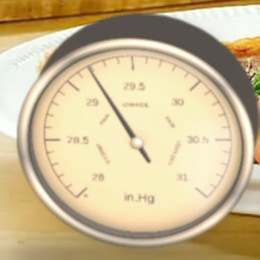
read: 29.2 inHg
